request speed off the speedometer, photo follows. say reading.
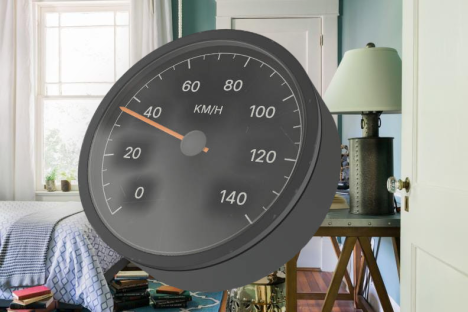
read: 35 km/h
